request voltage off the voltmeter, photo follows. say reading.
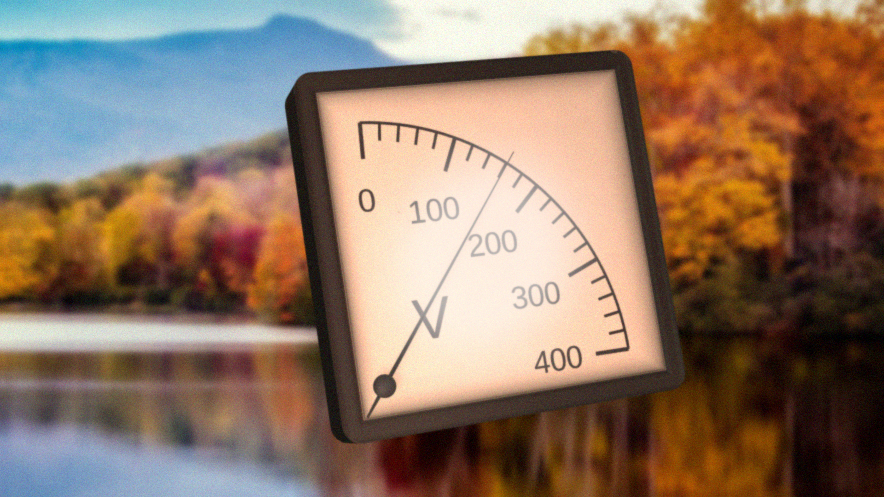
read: 160 V
